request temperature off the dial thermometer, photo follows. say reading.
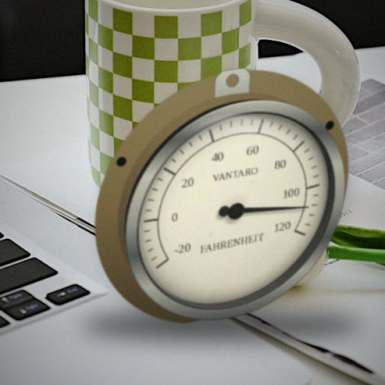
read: 108 °F
